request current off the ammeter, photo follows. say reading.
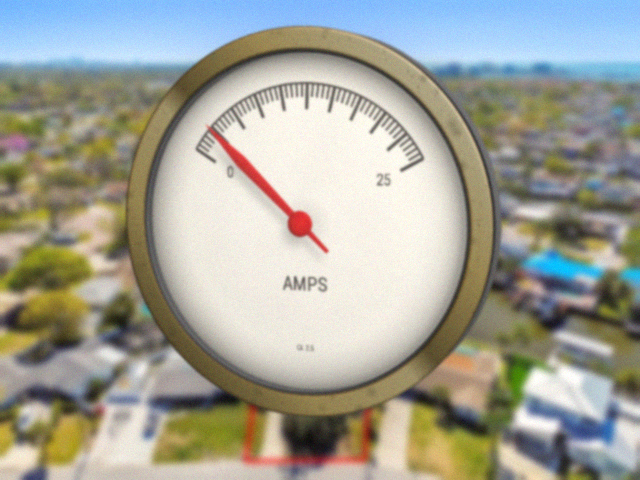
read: 2.5 A
